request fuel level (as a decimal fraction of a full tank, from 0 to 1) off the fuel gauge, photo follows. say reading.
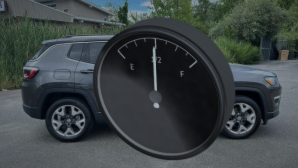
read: 0.5
